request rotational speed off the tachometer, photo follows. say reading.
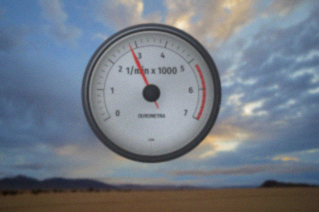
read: 2800 rpm
